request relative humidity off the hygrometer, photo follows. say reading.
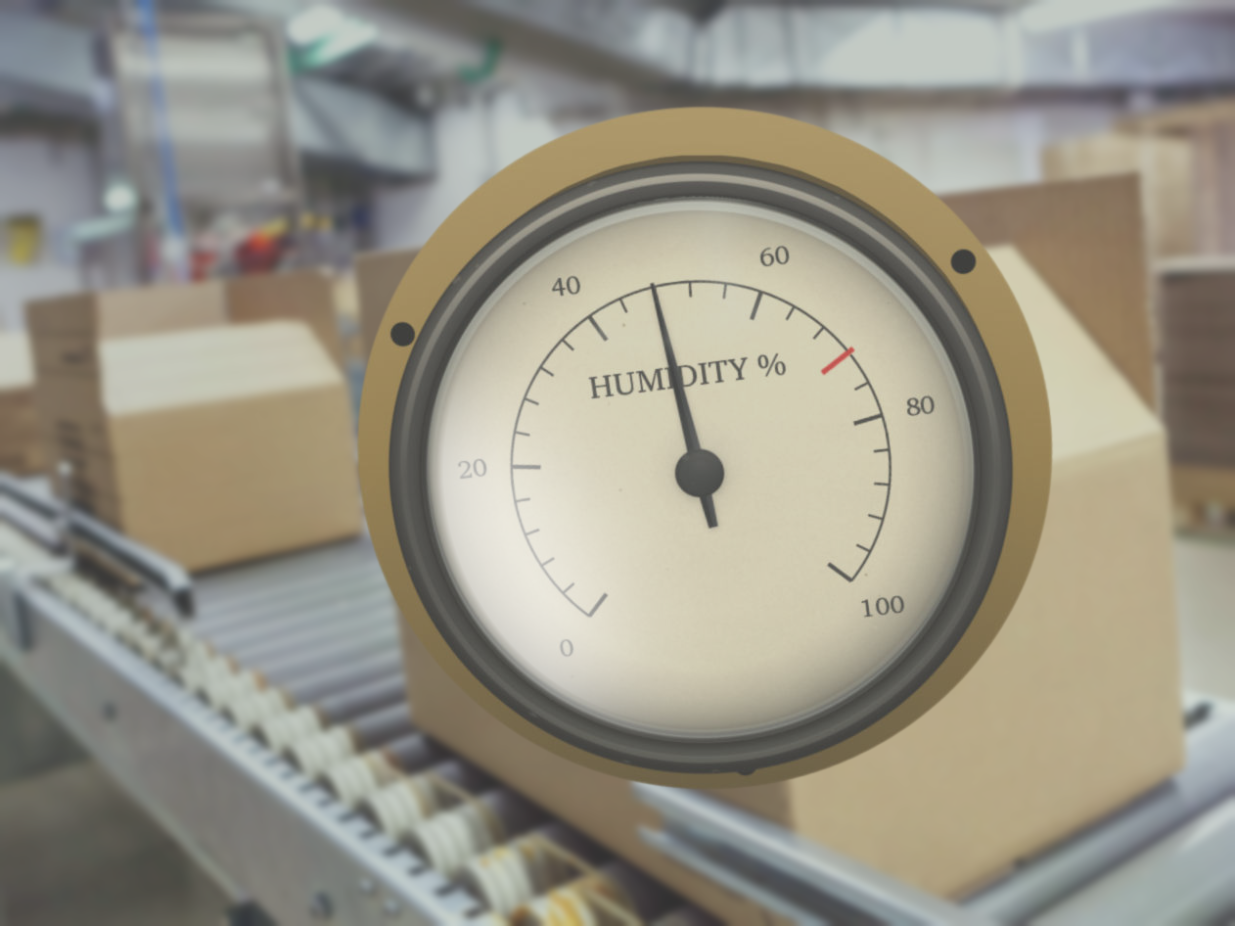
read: 48 %
